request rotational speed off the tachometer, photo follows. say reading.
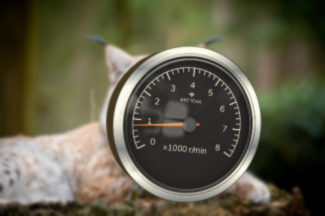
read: 800 rpm
